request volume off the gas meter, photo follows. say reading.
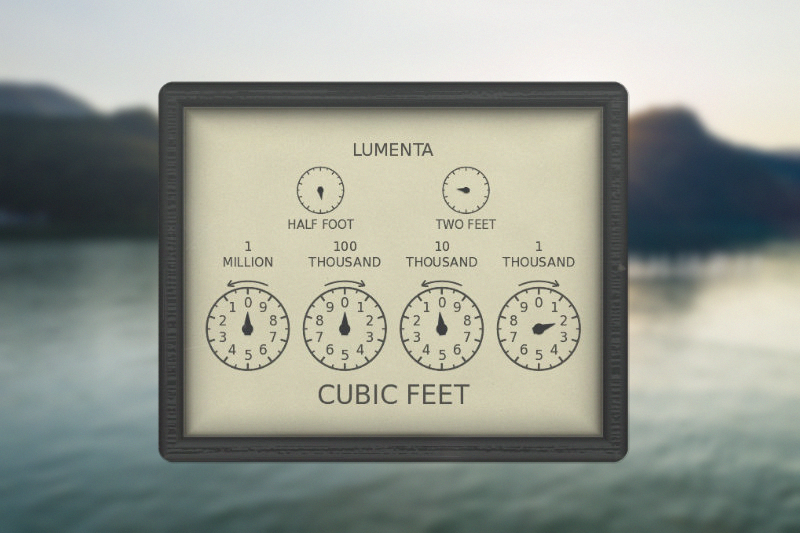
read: 200 ft³
